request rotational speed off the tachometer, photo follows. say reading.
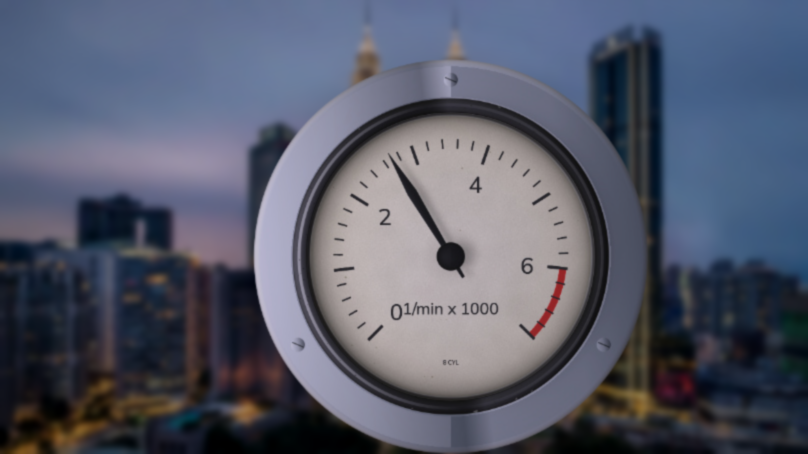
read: 2700 rpm
